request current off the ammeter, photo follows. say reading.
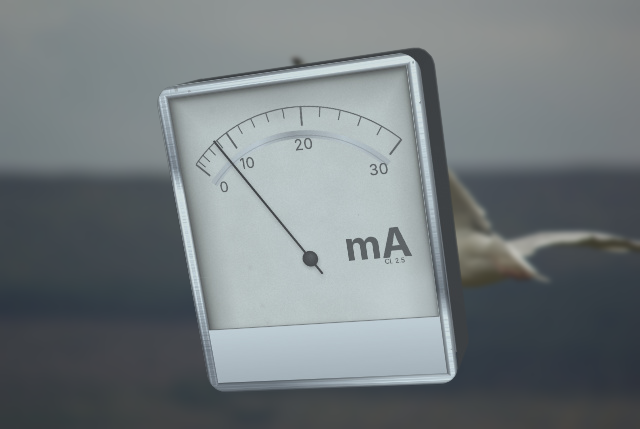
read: 8 mA
